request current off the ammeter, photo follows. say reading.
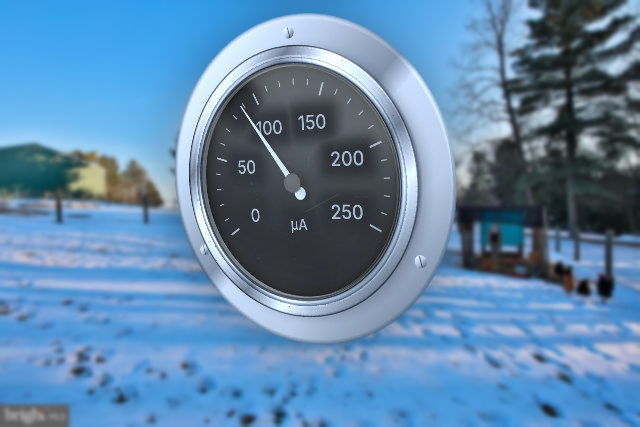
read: 90 µA
